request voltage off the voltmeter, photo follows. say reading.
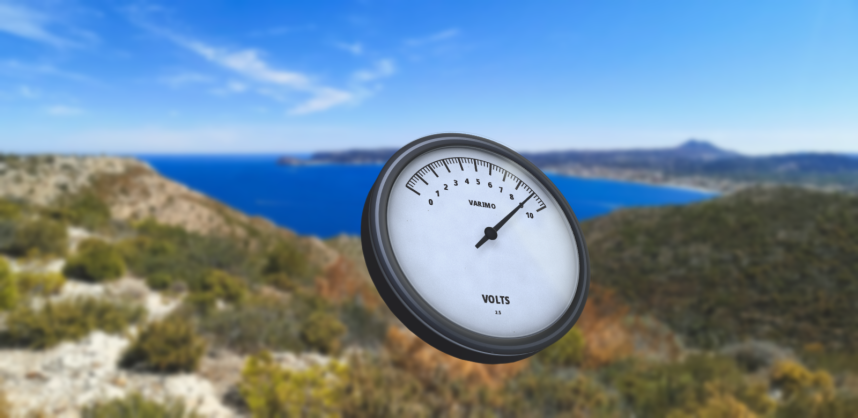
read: 9 V
